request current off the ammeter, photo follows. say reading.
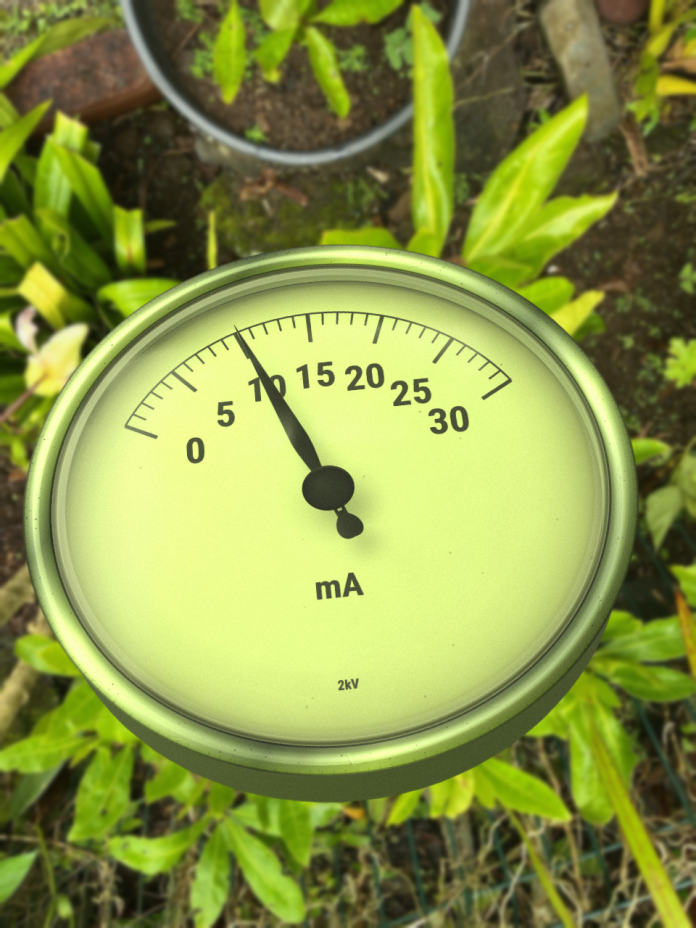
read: 10 mA
